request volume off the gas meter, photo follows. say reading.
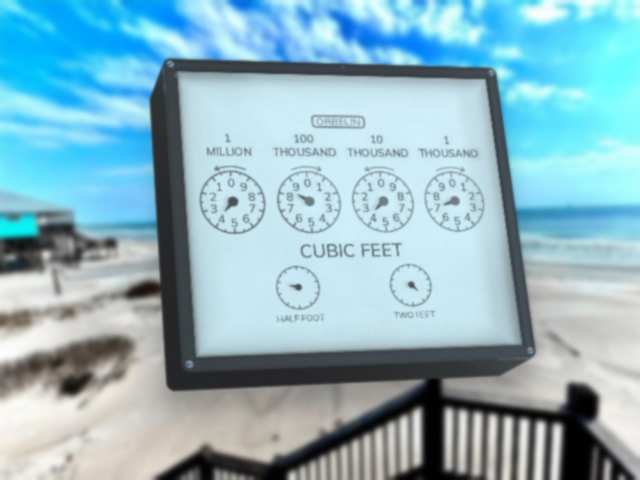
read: 383700 ft³
